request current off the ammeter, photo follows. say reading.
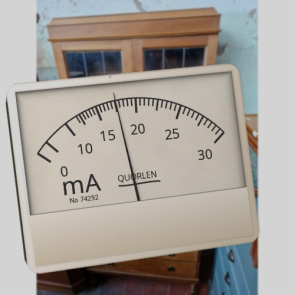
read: 17.5 mA
